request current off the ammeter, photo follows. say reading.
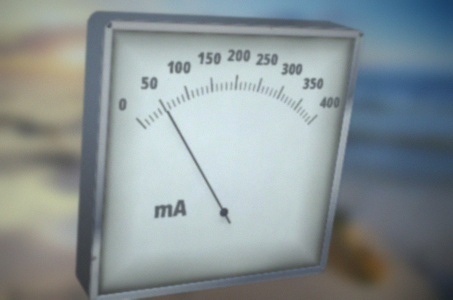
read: 50 mA
